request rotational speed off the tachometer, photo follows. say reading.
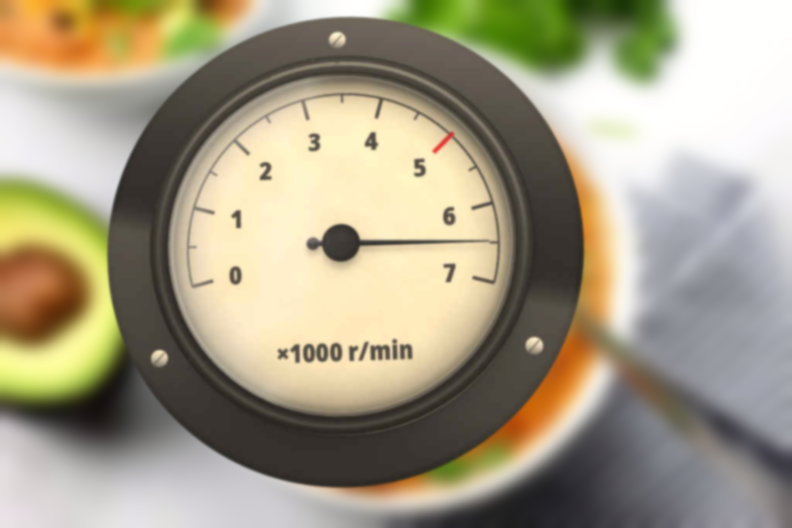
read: 6500 rpm
